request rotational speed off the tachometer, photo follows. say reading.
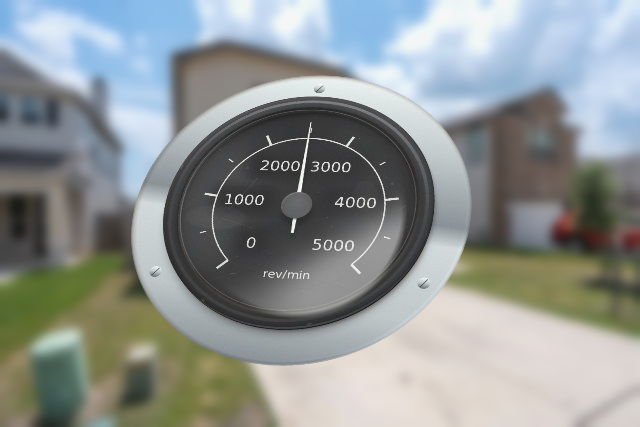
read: 2500 rpm
